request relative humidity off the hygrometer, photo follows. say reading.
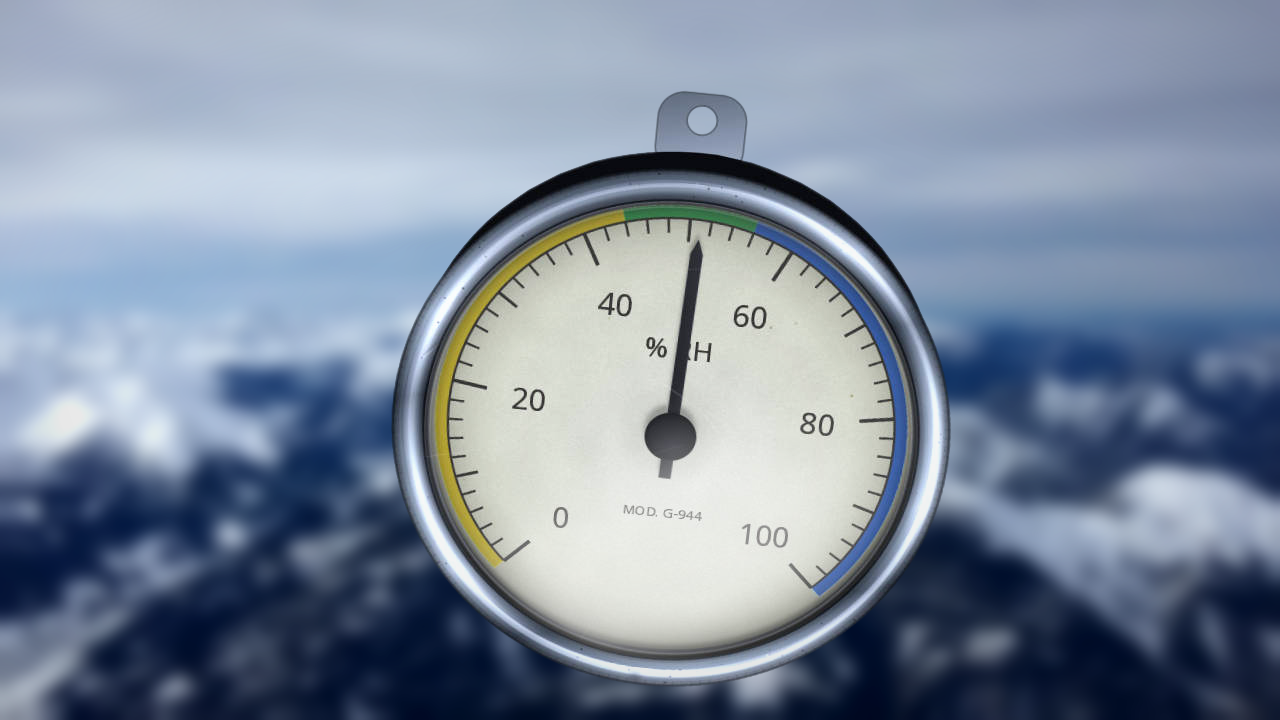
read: 51 %
